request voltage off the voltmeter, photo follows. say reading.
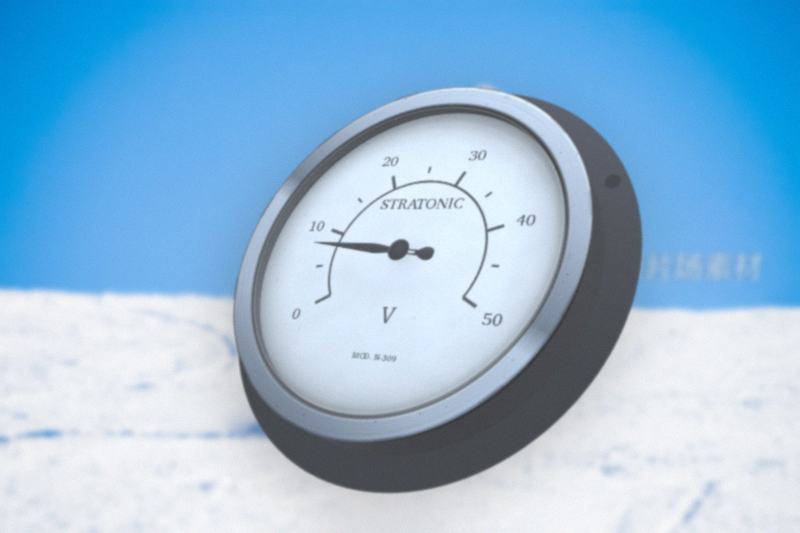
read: 7.5 V
